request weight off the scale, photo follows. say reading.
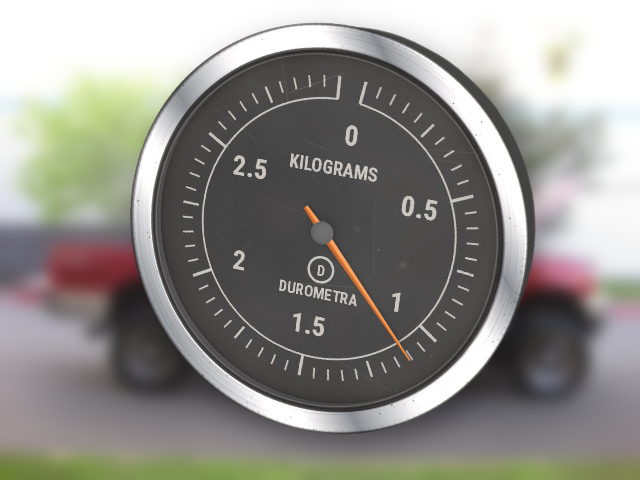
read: 1.1 kg
